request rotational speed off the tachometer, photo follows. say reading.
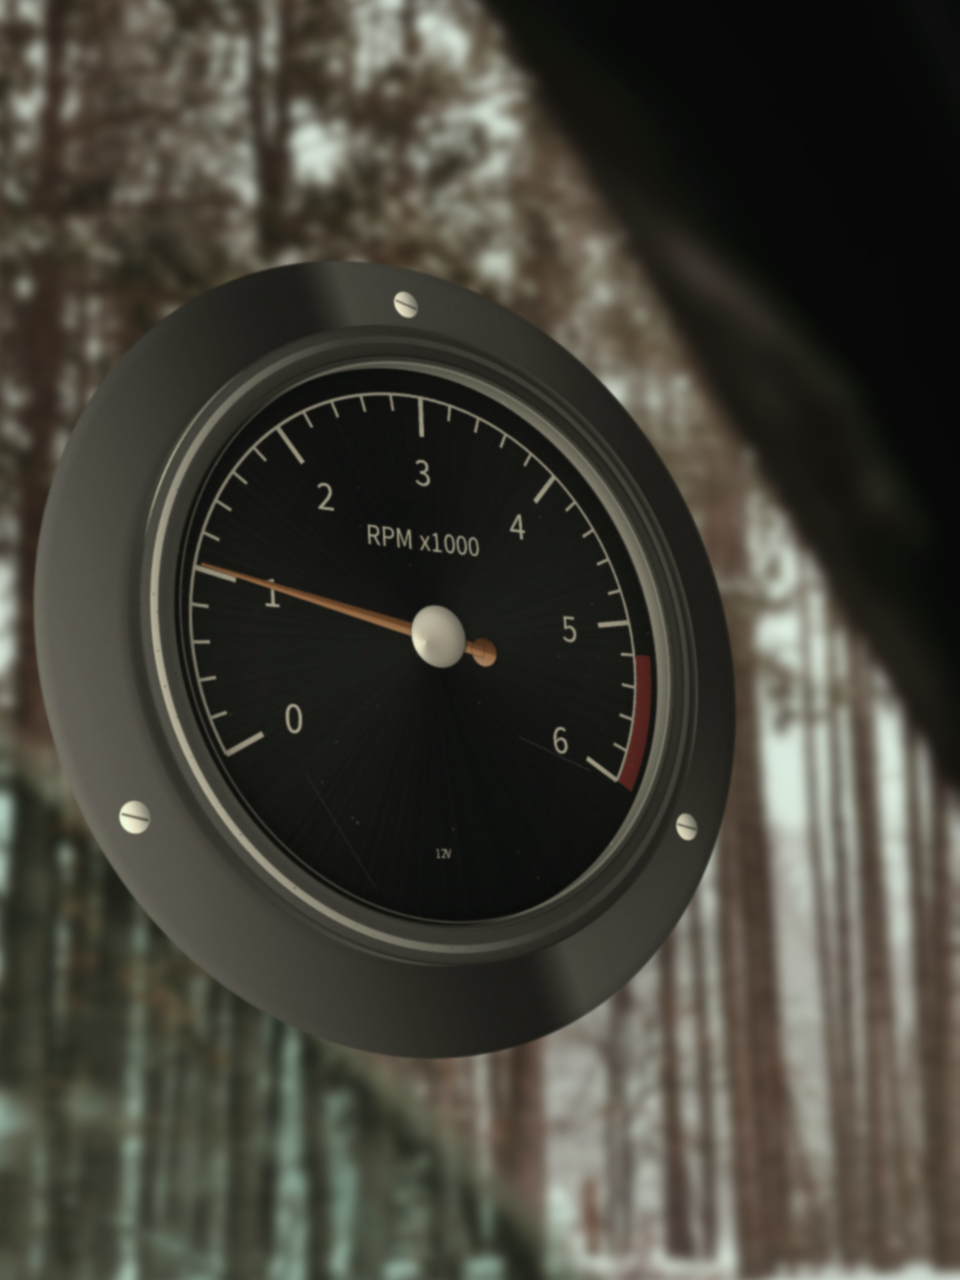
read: 1000 rpm
